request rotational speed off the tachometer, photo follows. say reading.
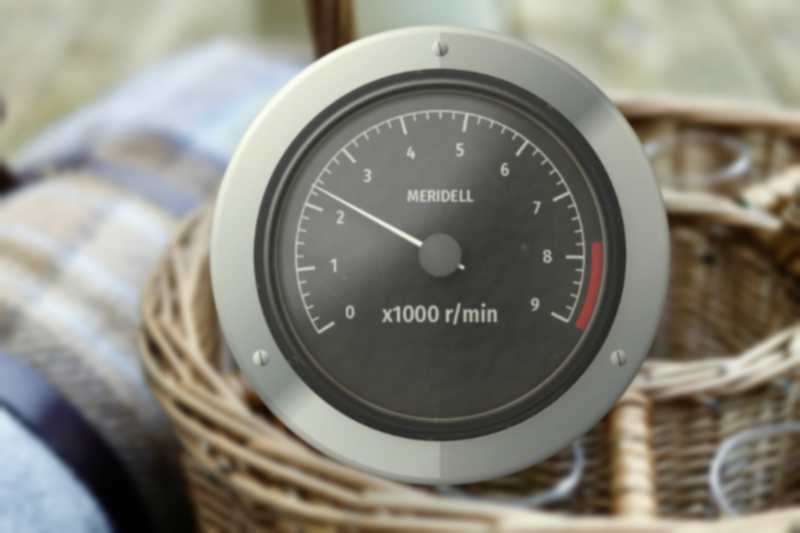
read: 2300 rpm
